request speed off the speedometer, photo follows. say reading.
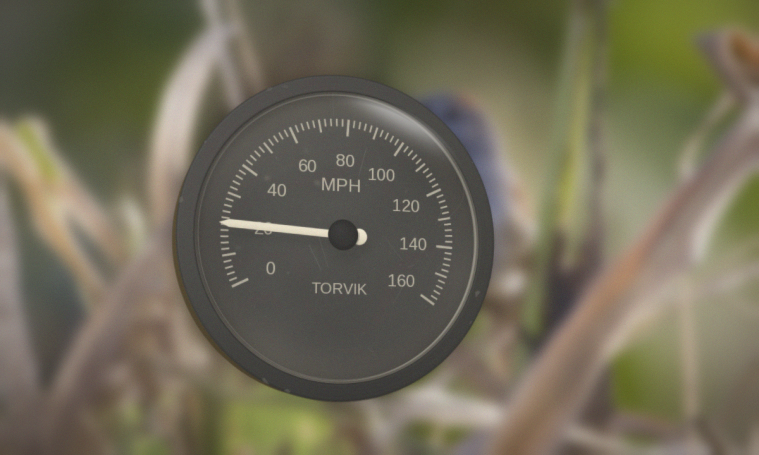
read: 20 mph
